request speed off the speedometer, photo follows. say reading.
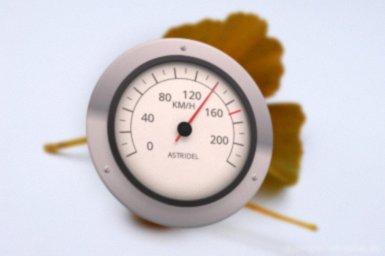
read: 140 km/h
